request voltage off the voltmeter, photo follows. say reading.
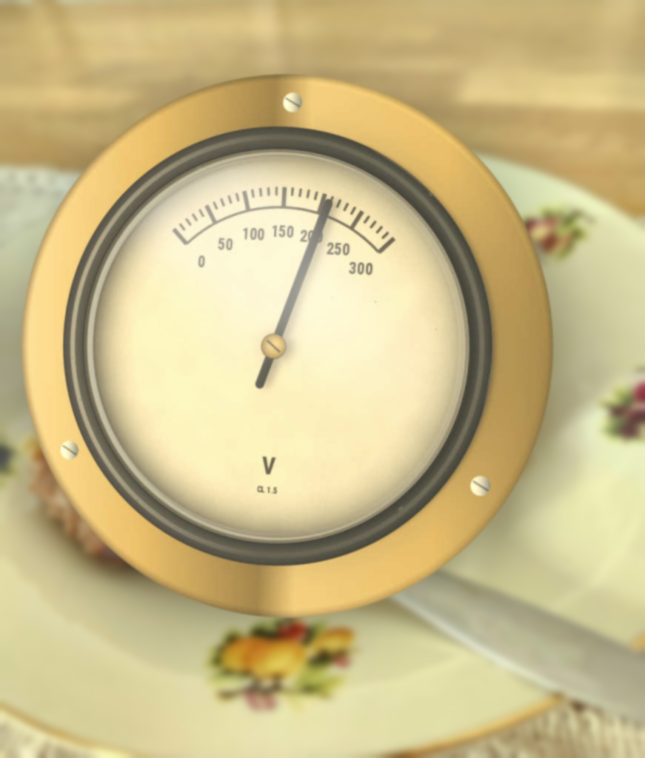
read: 210 V
